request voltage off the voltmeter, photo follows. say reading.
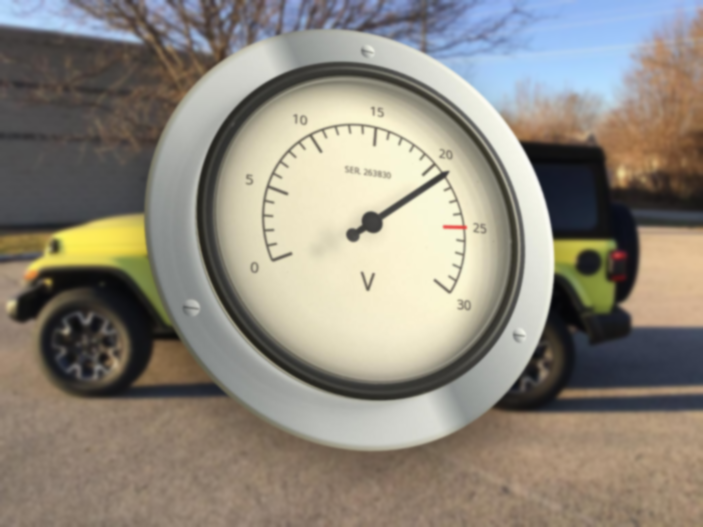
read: 21 V
